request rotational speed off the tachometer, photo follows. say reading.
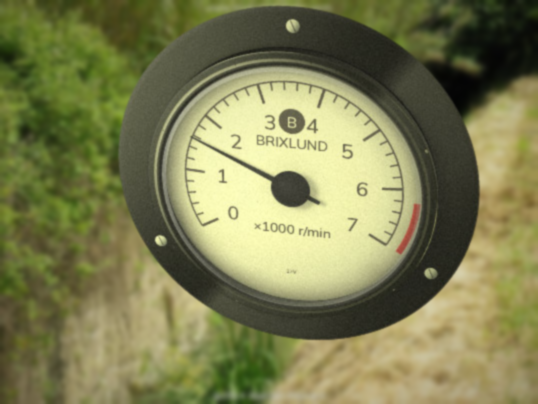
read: 1600 rpm
